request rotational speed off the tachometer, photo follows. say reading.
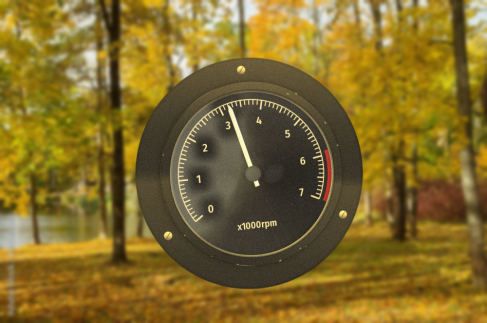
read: 3200 rpm
